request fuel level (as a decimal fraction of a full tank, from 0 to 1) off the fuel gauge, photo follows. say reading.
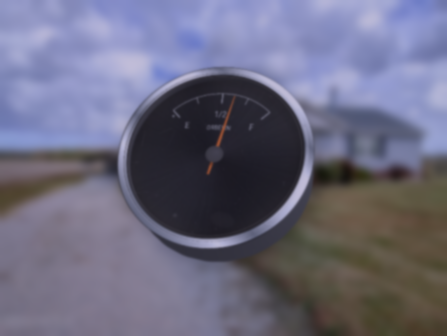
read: 0.625
